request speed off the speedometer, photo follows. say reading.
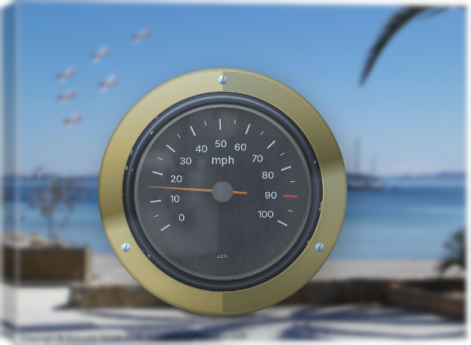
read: 15 mph
